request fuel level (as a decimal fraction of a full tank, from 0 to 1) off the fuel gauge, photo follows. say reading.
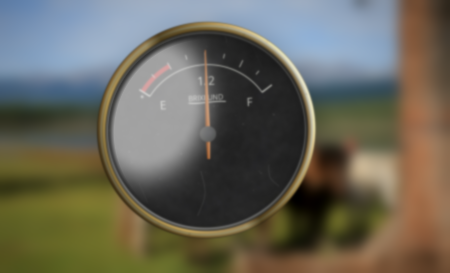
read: 0.5
